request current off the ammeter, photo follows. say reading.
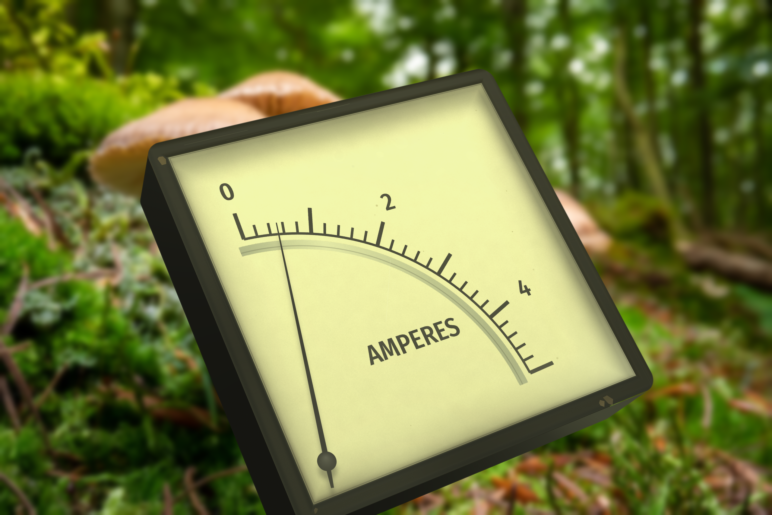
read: 0.5 A
